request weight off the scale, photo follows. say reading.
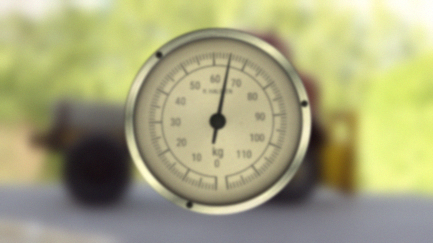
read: 65 kg
